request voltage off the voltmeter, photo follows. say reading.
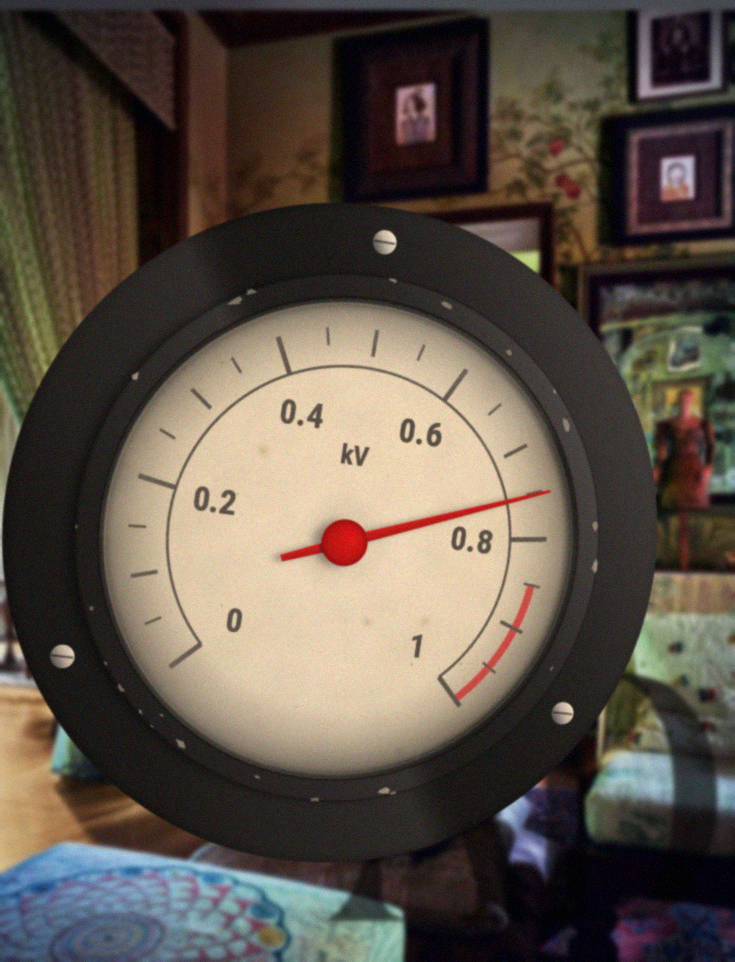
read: 0.75 kV
